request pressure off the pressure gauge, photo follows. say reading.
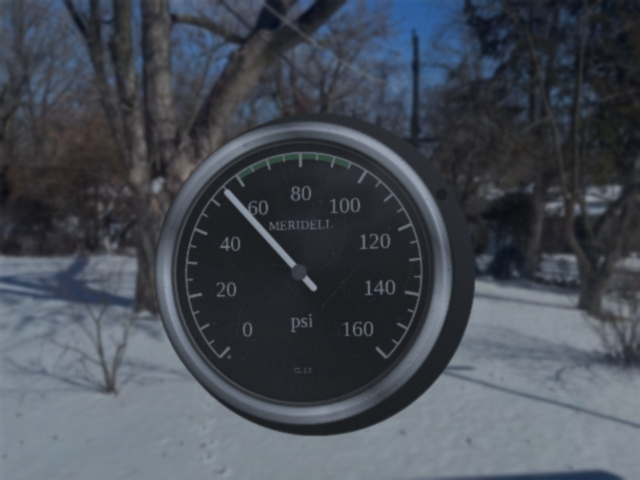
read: 55 psi
